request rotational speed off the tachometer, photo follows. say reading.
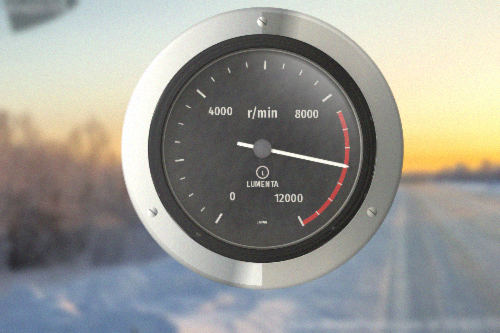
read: 10000 rpm
